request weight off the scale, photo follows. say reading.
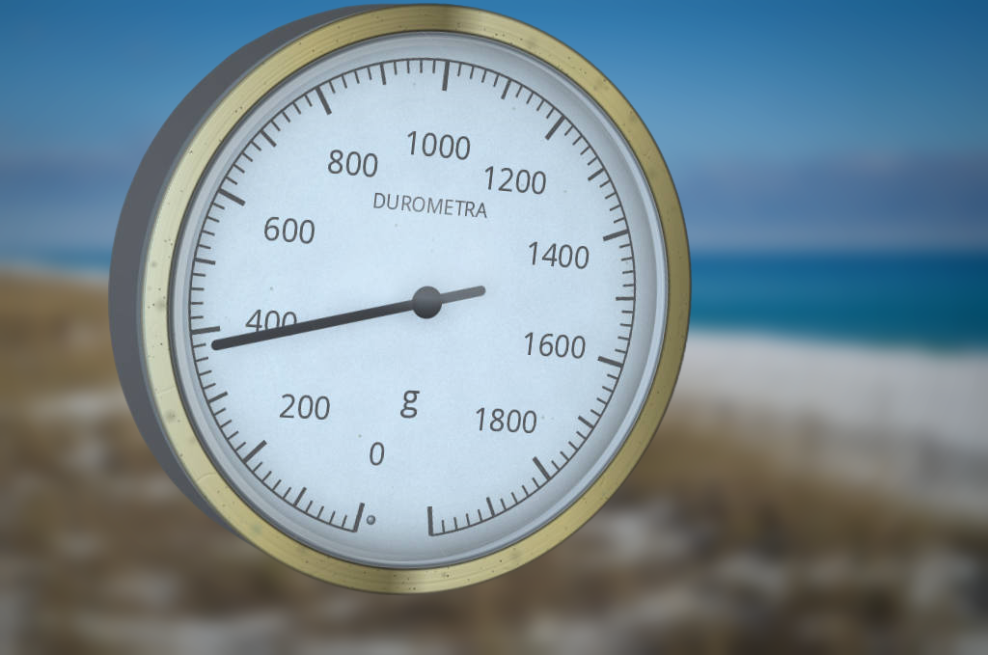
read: 380 g
